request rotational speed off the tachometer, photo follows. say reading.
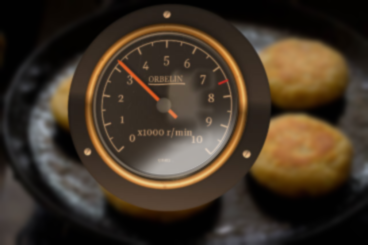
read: 3250 rpm
